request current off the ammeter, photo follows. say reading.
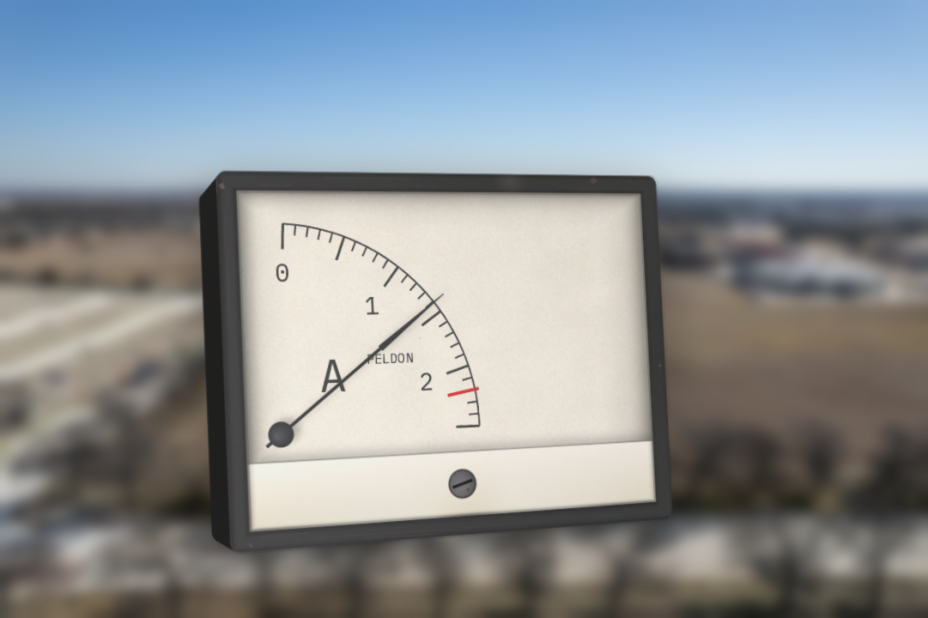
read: 1.4 A
